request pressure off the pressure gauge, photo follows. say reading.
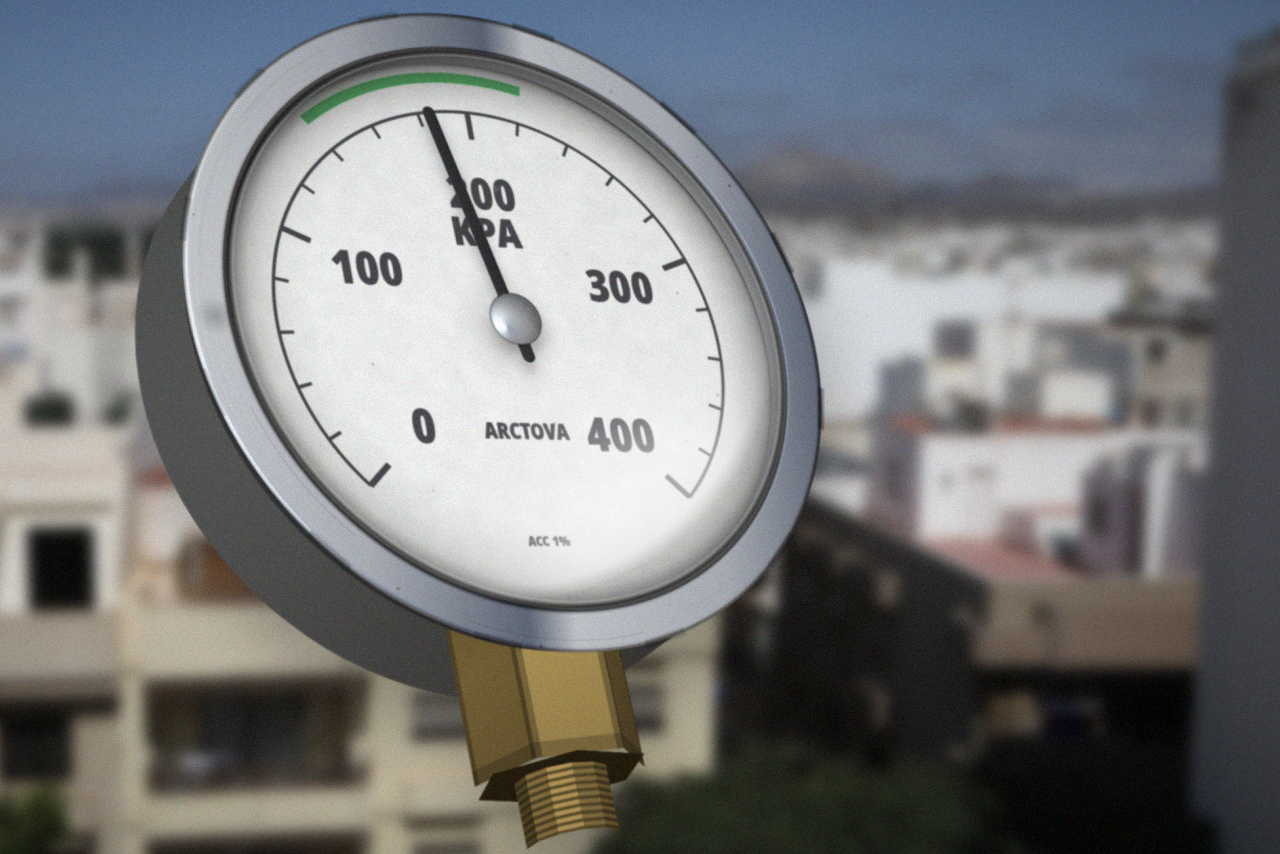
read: 180 kPa
